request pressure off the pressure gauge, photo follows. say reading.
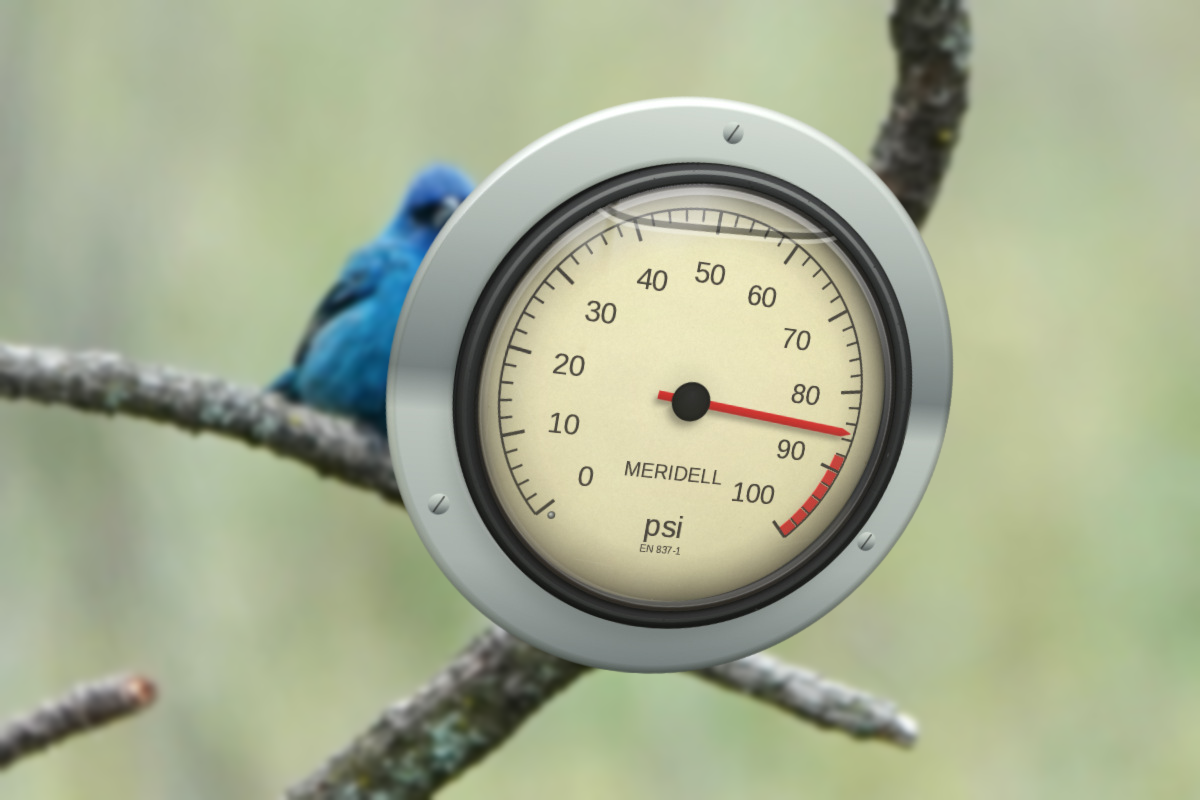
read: 85 psi
